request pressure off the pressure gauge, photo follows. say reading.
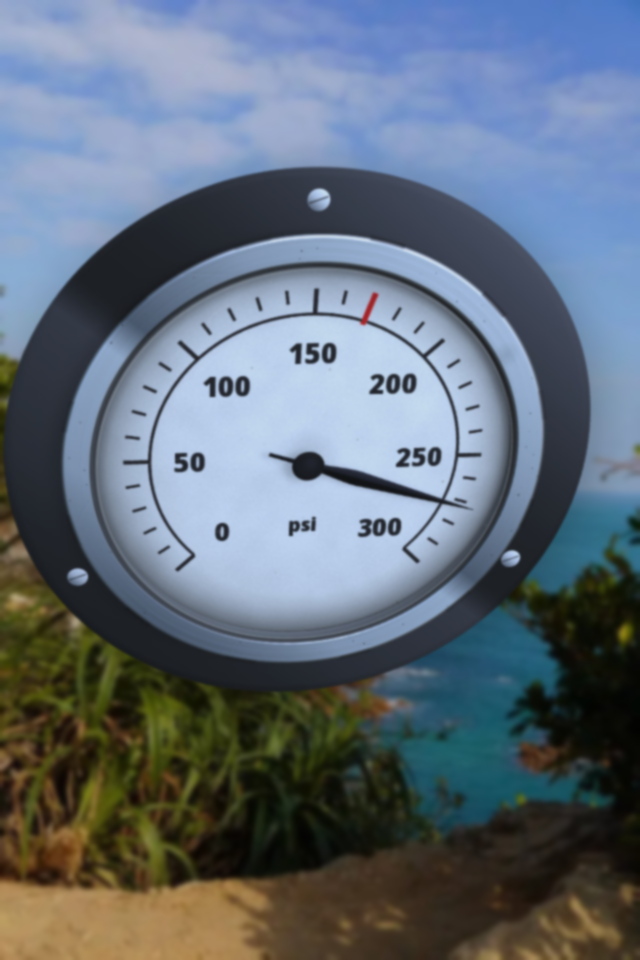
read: 270 psi
